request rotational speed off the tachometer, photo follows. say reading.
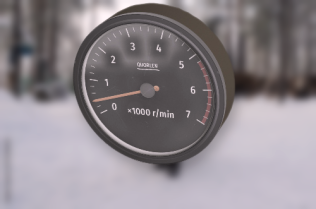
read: 400 rpm
